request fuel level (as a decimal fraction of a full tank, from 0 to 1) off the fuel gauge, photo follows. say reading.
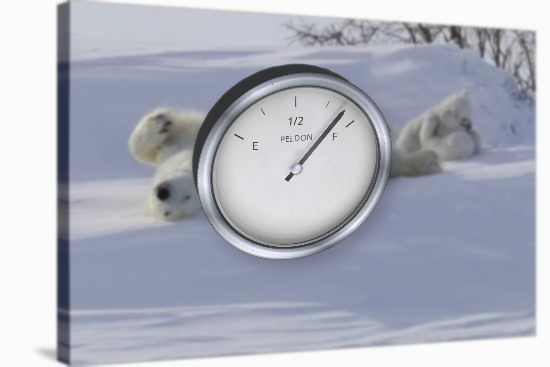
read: 0.875
